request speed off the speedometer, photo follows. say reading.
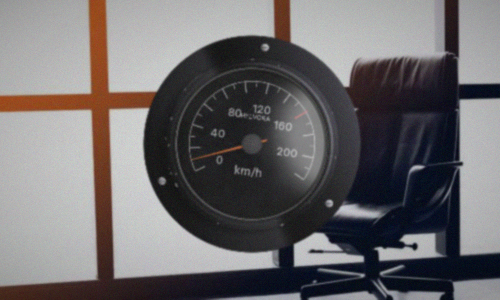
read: 10 km/h
